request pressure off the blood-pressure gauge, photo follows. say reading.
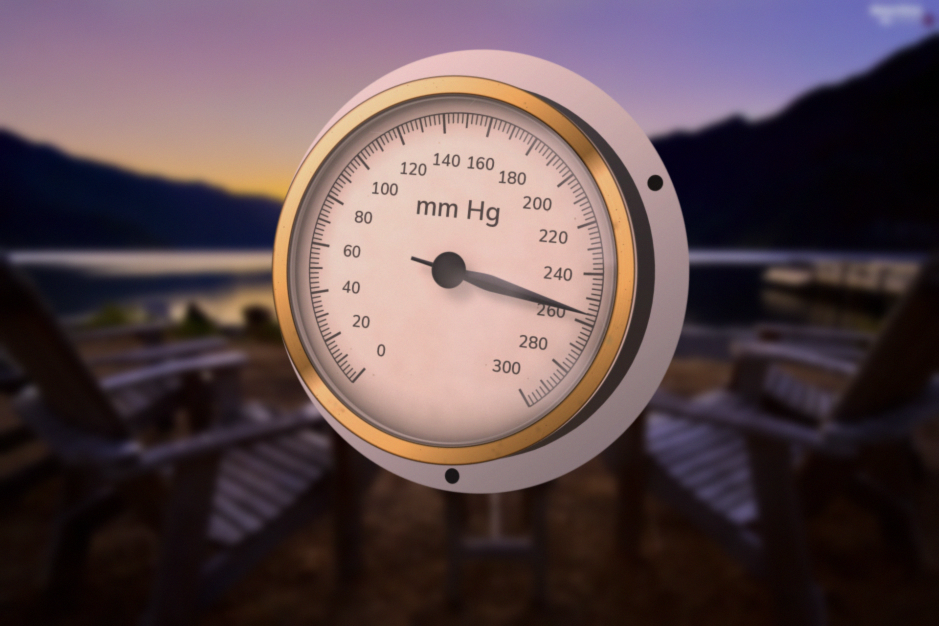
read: 256 mmHg
